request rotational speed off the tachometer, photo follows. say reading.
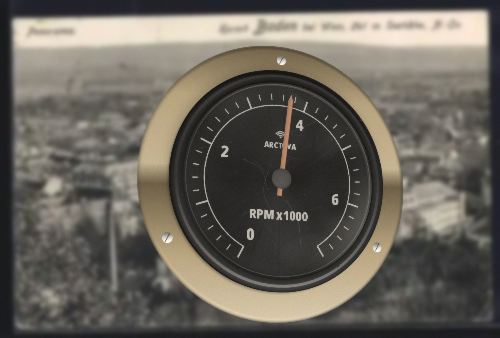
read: 3700 rpm
